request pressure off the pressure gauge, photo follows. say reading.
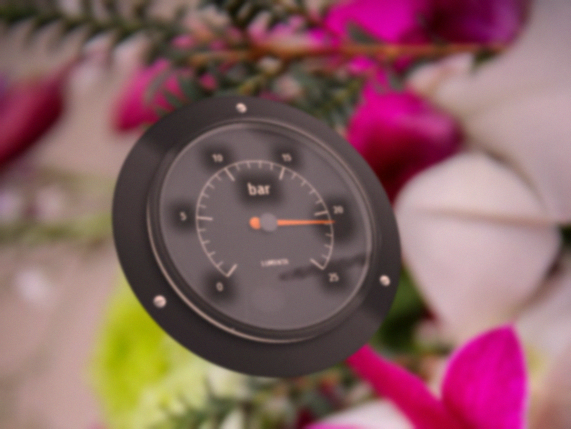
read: 21 bar
